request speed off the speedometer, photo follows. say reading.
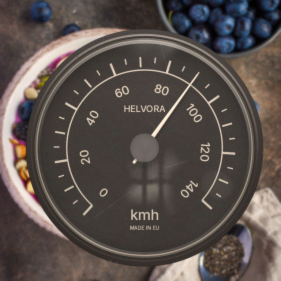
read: 90 km/h
